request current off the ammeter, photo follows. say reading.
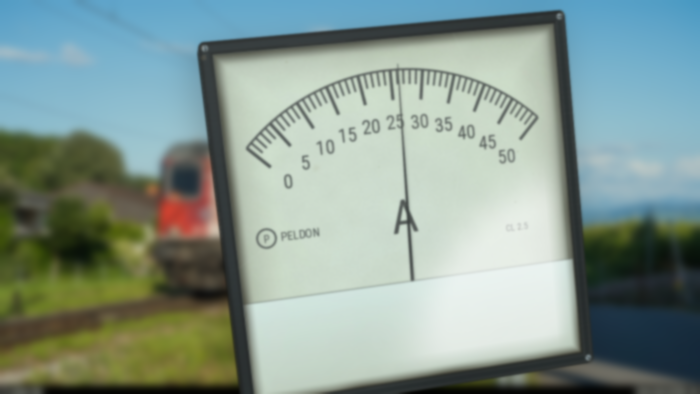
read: 26 A
